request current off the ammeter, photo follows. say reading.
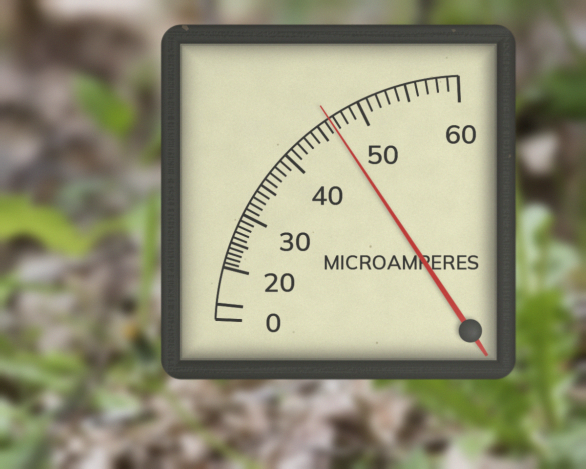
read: 46.5 µA
